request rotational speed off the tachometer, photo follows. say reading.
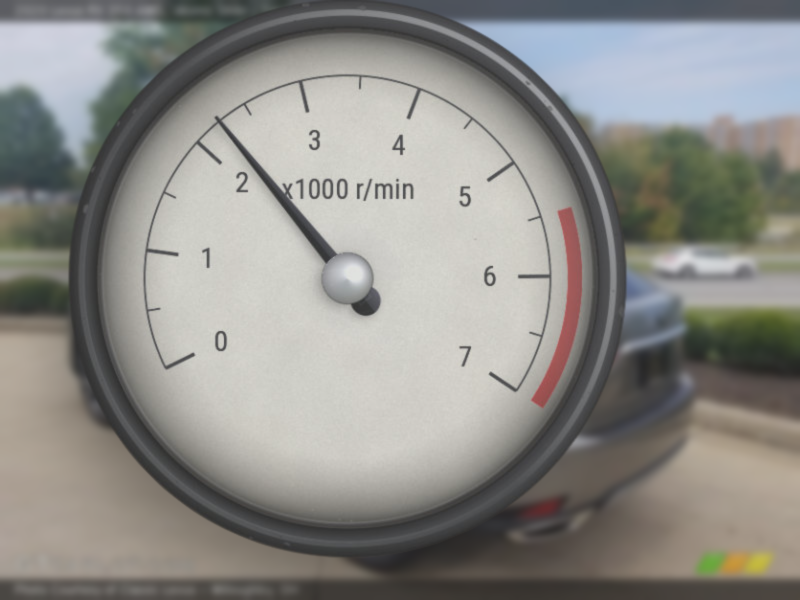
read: 2250 rpm
